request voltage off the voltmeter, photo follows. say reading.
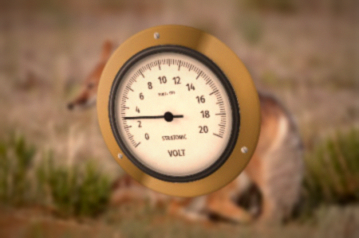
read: 3 V
